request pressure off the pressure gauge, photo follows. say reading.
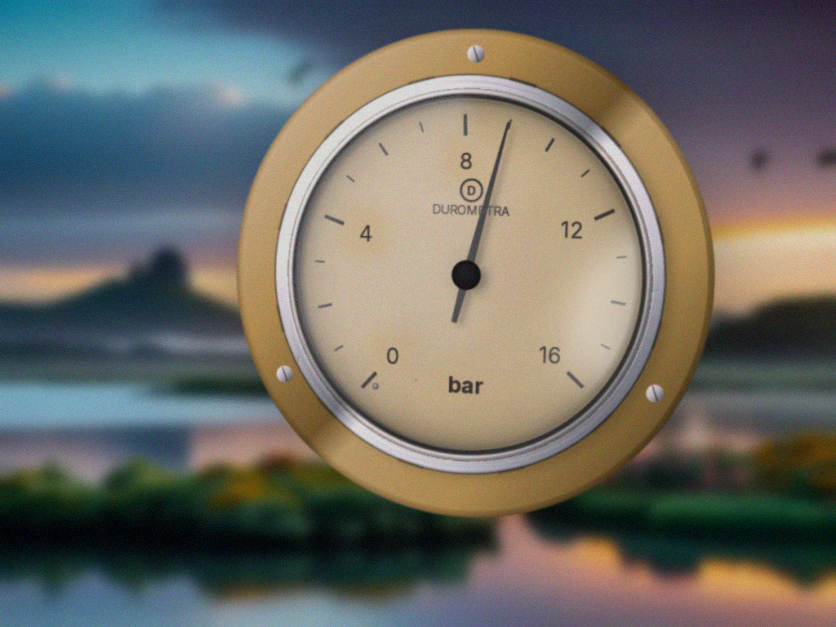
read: 9 bar
